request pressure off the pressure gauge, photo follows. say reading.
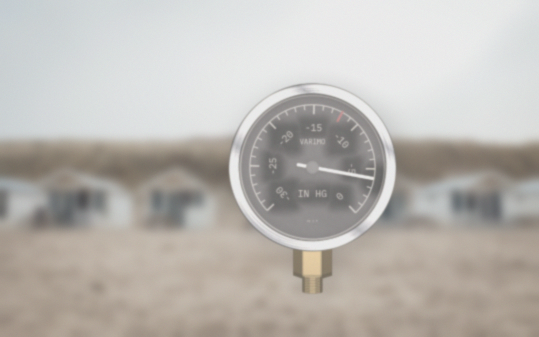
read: -4 inHg
